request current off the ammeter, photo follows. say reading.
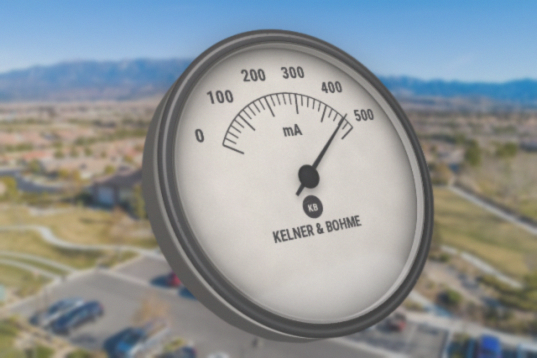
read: 460 mA
